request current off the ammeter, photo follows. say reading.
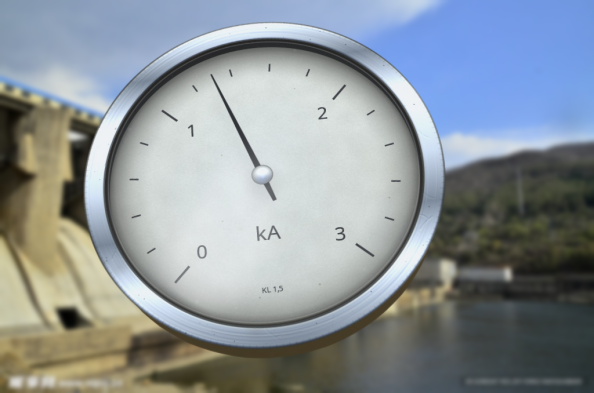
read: 1.3 kA
